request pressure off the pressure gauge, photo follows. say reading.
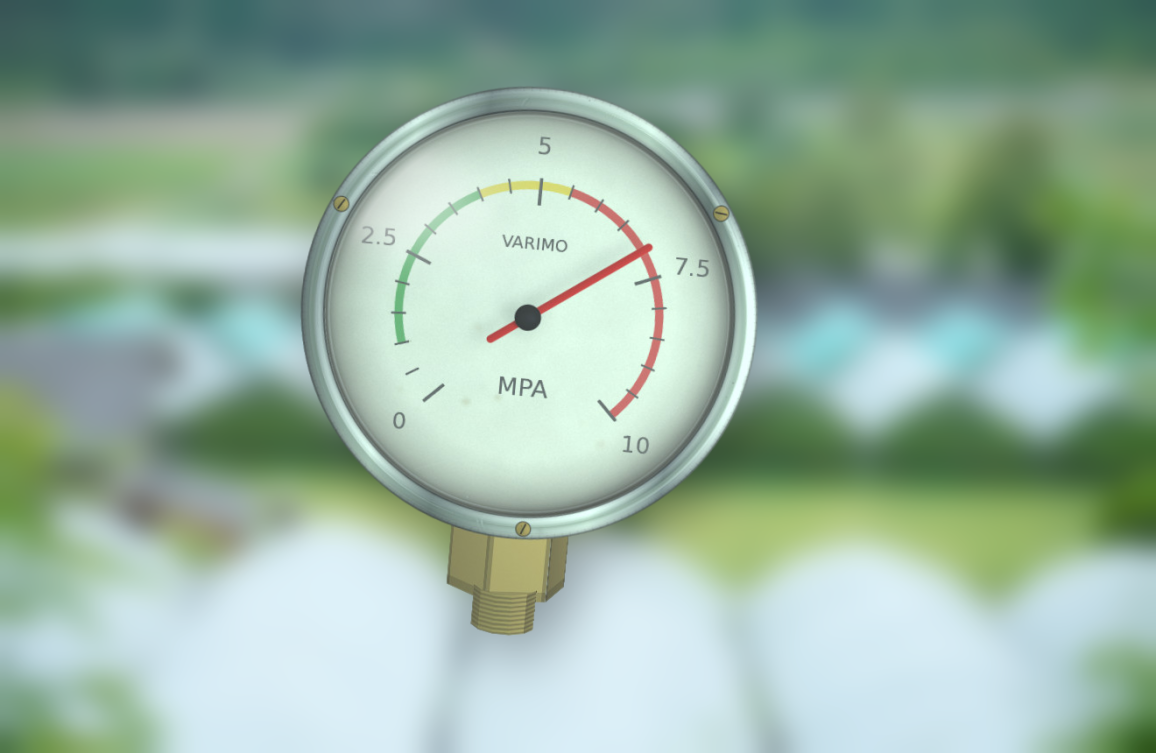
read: 7 MPa
